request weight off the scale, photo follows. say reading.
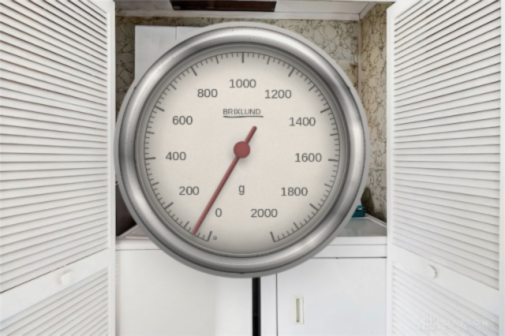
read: 60 g
